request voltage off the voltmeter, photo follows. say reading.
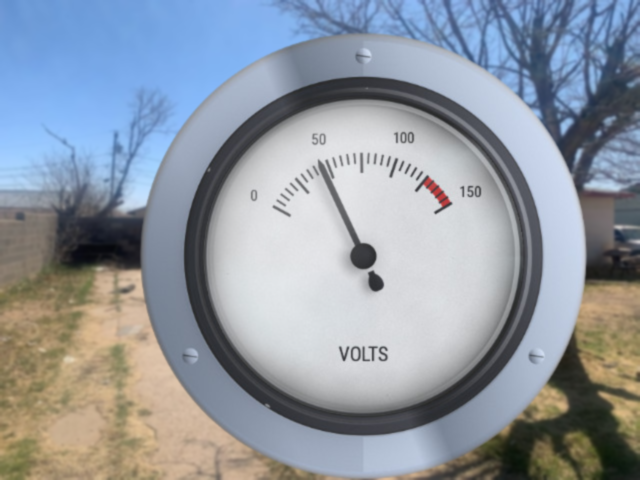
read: 45 V
